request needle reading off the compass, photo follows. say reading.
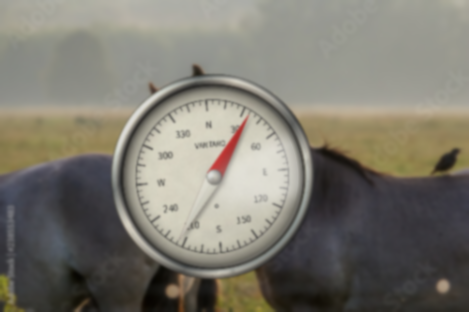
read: 35 °
